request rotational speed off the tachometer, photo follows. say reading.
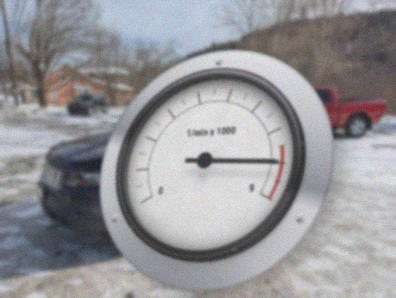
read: 8000 rpm
